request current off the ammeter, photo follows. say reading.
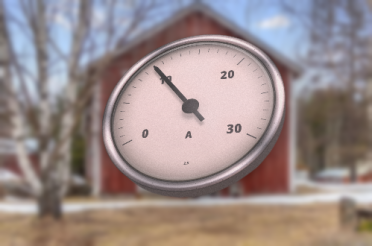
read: 10 A
